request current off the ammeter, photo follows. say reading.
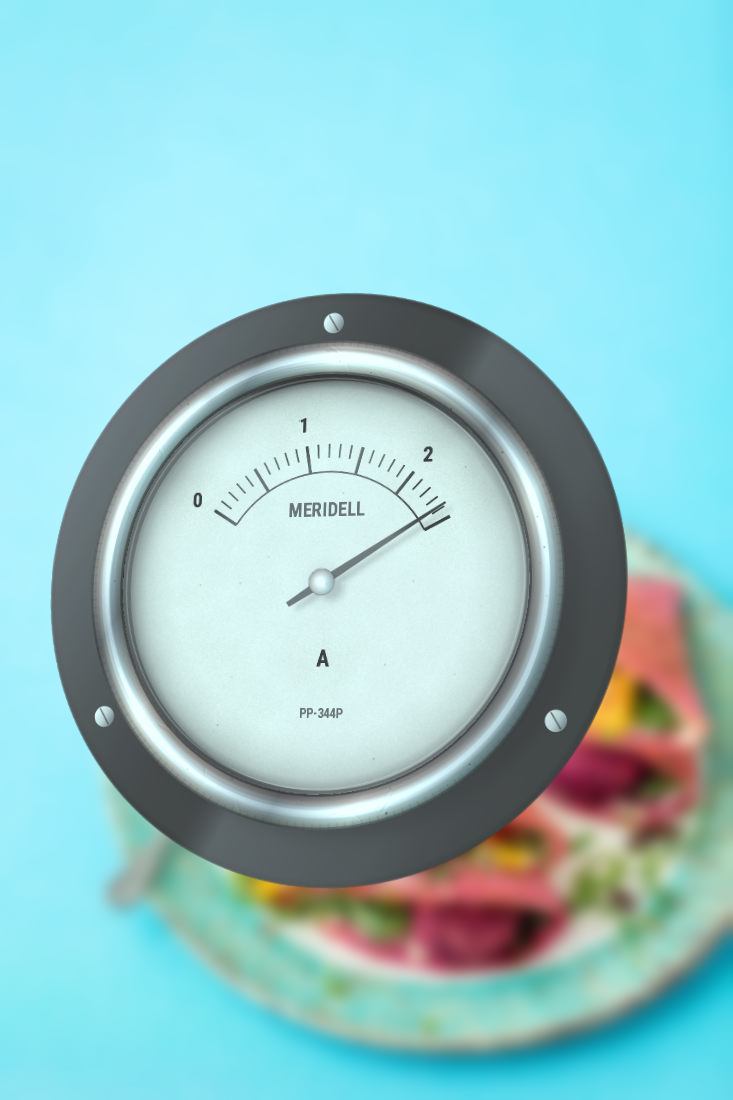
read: 2.4 A
